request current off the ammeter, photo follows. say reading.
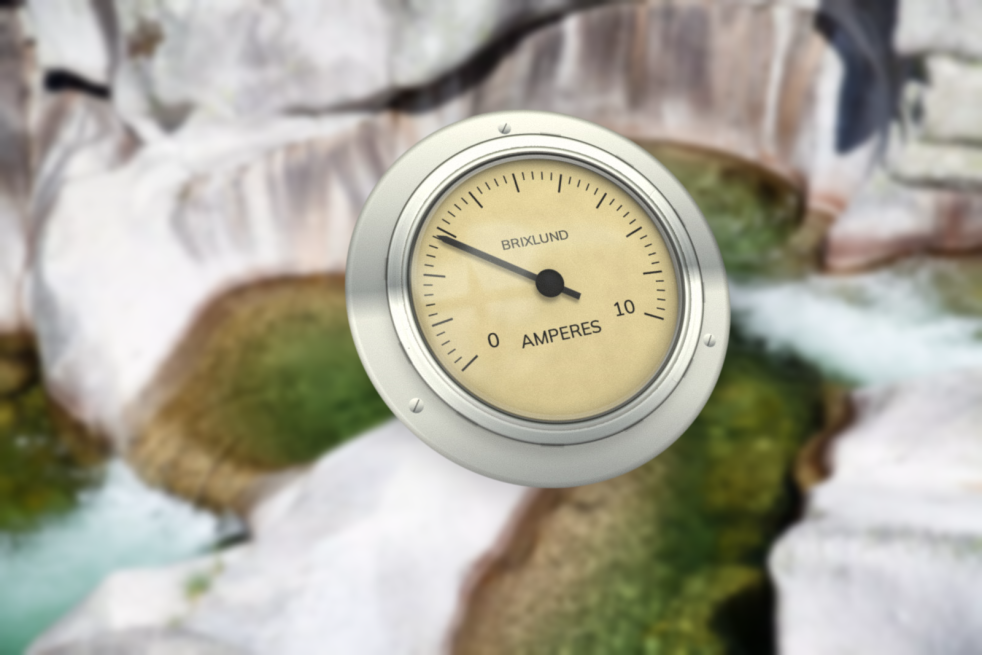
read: 2.8 A
